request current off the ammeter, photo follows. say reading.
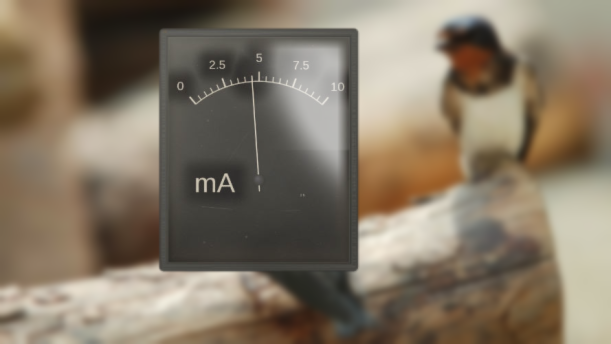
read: 4.5 mA
